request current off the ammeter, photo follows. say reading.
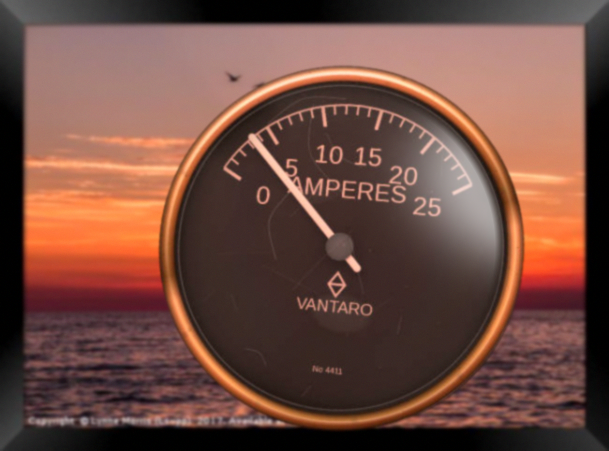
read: 3.5 A
